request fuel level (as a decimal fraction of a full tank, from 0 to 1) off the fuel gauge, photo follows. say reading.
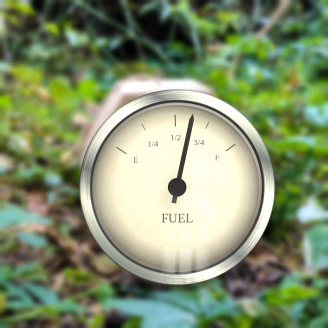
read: 0.625
